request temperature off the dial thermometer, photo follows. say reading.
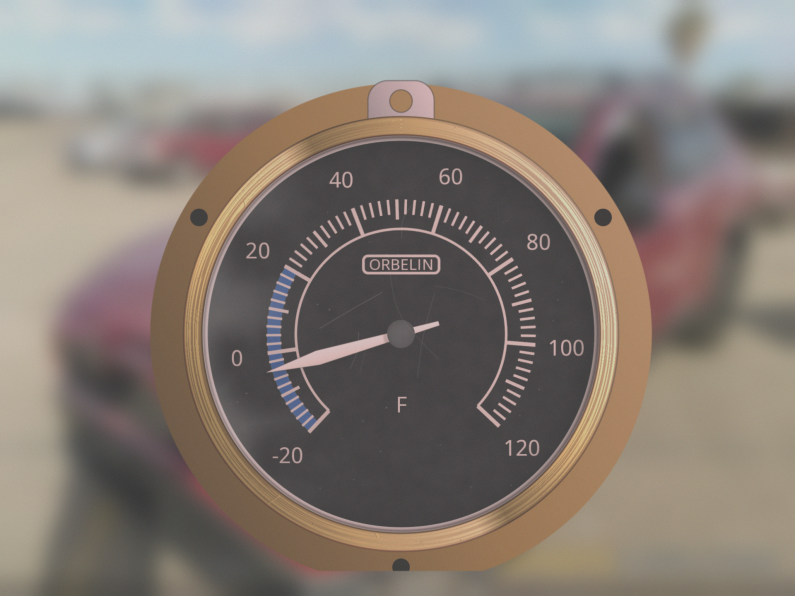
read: -4 °F
